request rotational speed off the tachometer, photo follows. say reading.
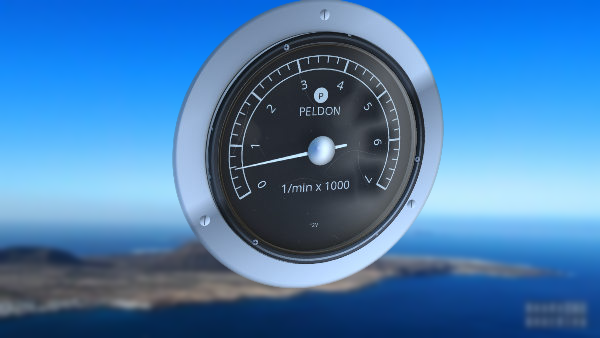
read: 600 rpm
